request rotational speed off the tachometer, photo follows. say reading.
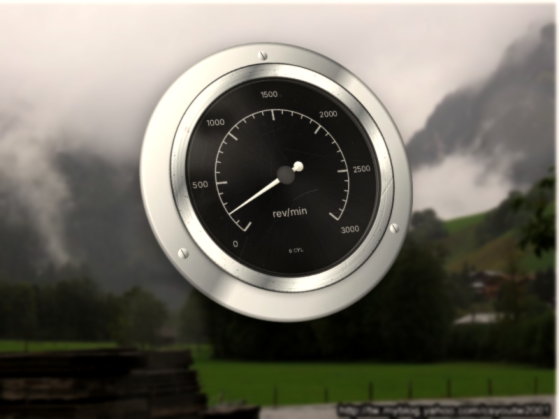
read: 200 rpm
